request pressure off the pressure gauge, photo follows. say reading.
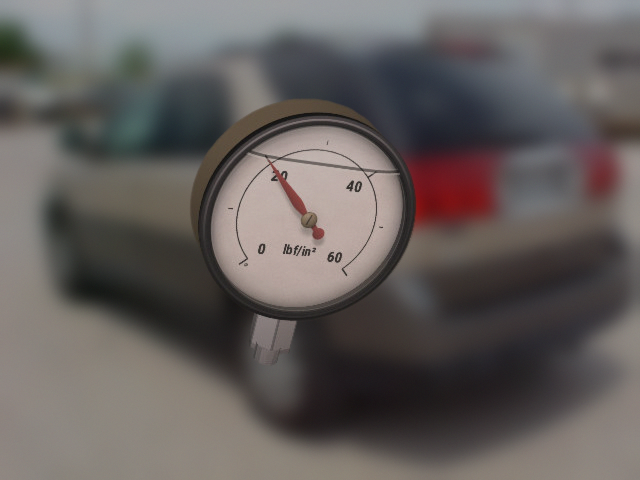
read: 20 psi
